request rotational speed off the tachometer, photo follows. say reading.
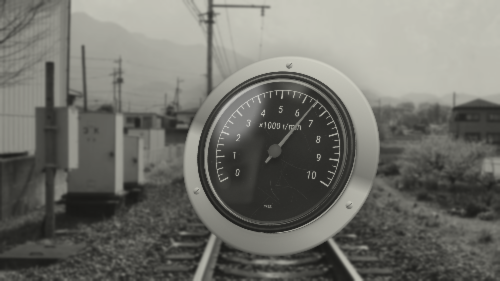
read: 6500 rpm
